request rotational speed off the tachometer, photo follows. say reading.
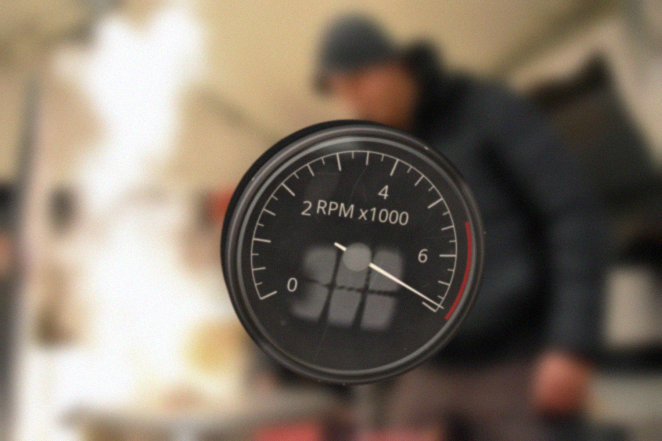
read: 6875 rpm
